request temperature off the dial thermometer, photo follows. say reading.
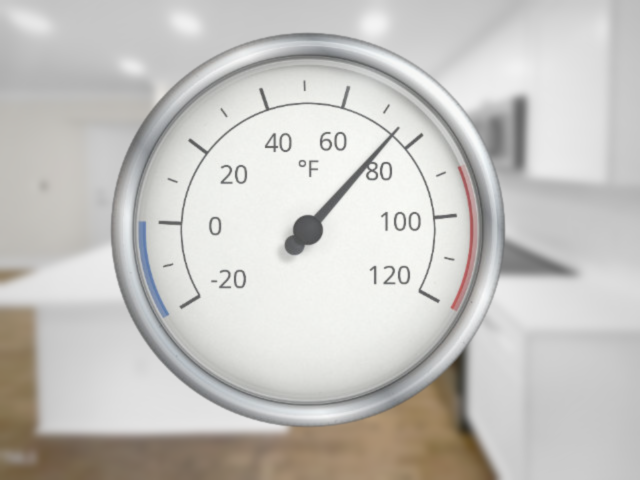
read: 75 °F
